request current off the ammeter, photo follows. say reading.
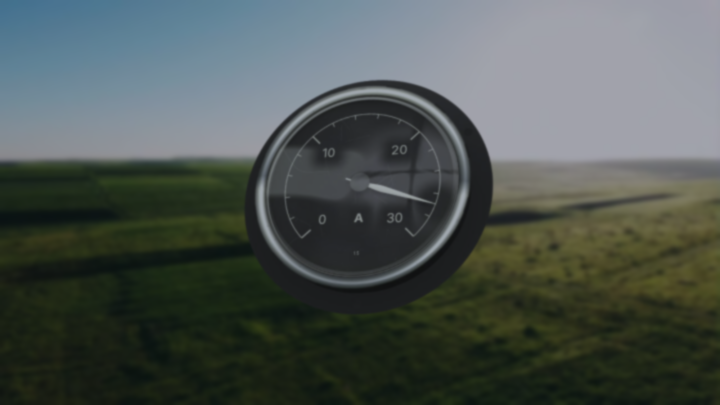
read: 27 A
